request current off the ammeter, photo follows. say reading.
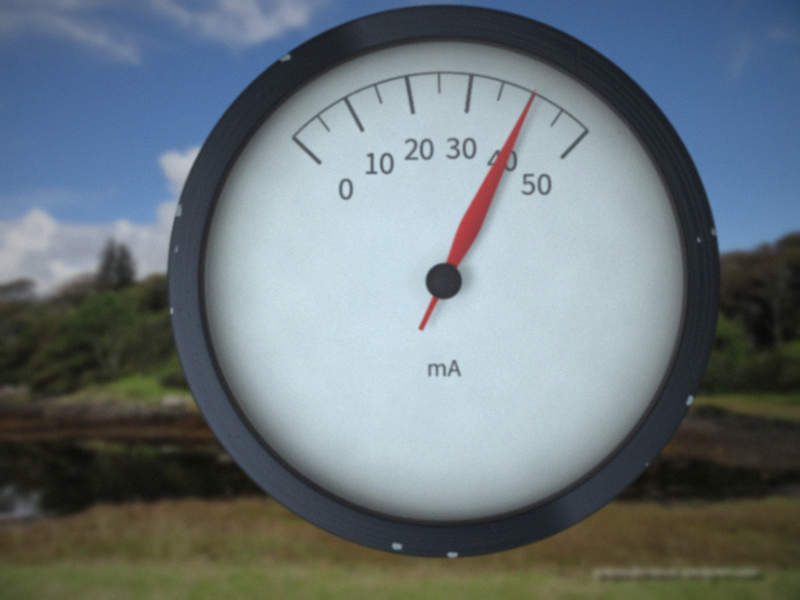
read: 40 mA
